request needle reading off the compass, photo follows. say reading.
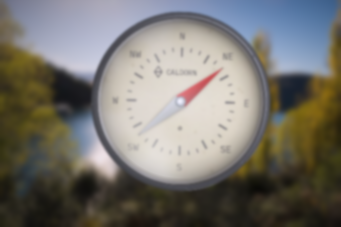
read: 50 °
